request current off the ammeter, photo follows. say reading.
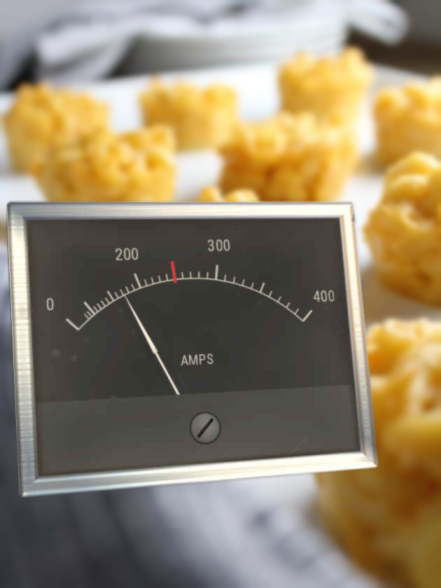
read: 170 A
